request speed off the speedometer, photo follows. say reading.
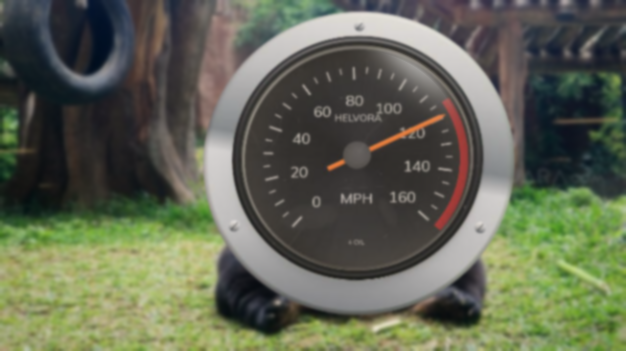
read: 120 mph
